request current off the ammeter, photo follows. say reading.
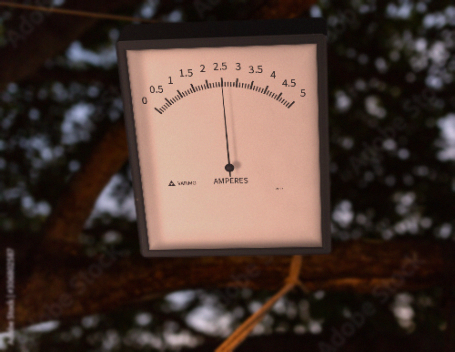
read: 2.5 A
